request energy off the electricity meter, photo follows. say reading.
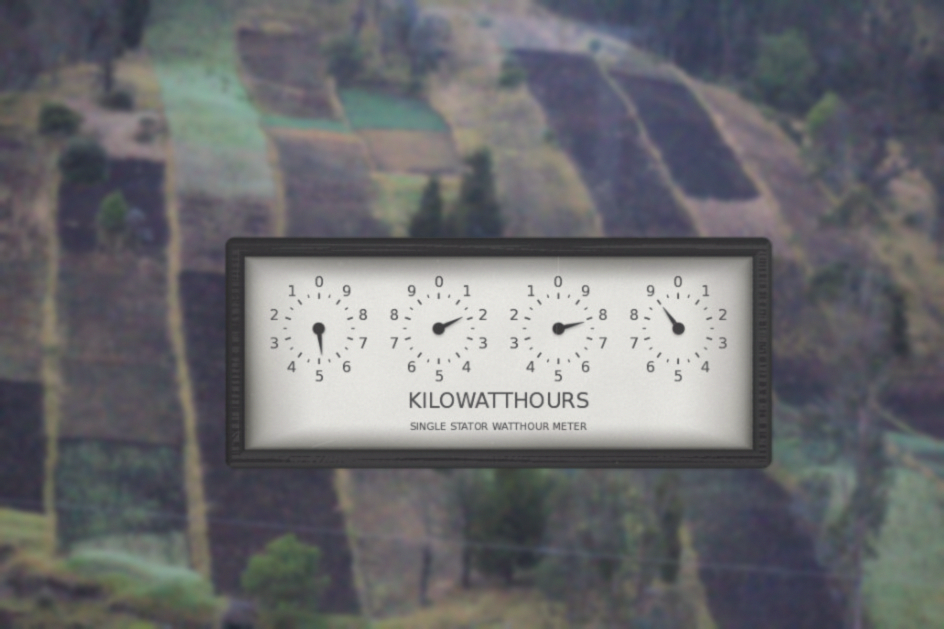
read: 5179 kWh
